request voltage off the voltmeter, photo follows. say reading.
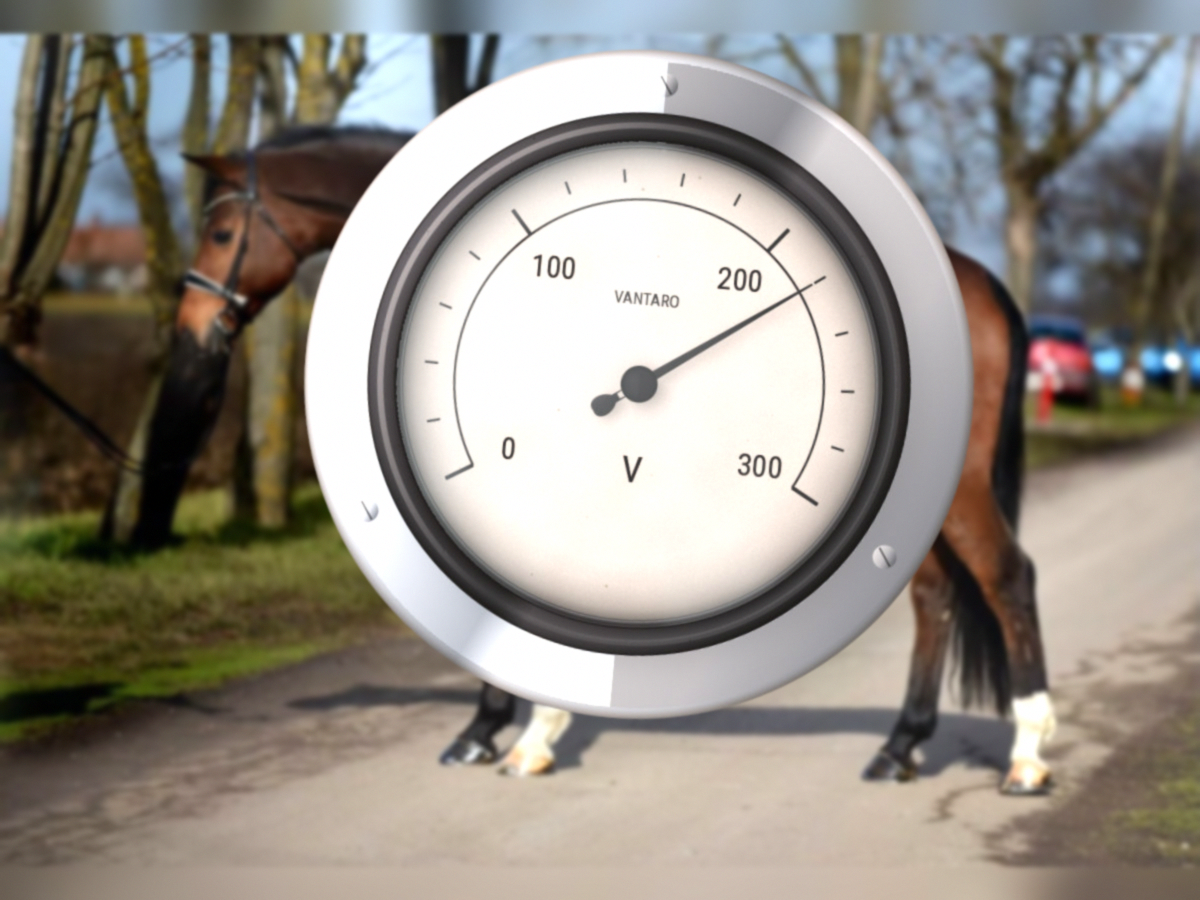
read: 220 V
